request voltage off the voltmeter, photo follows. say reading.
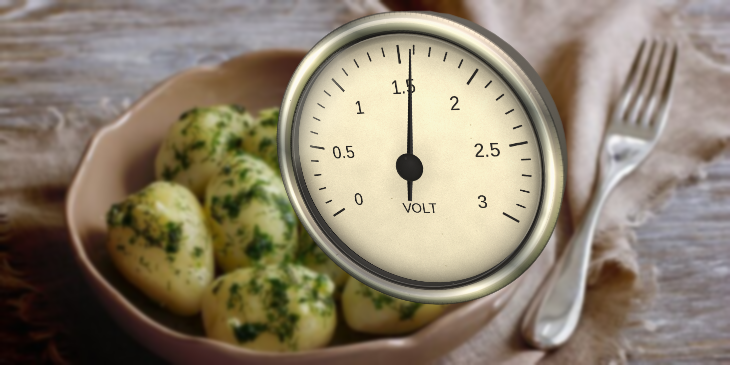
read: 1.6 V
